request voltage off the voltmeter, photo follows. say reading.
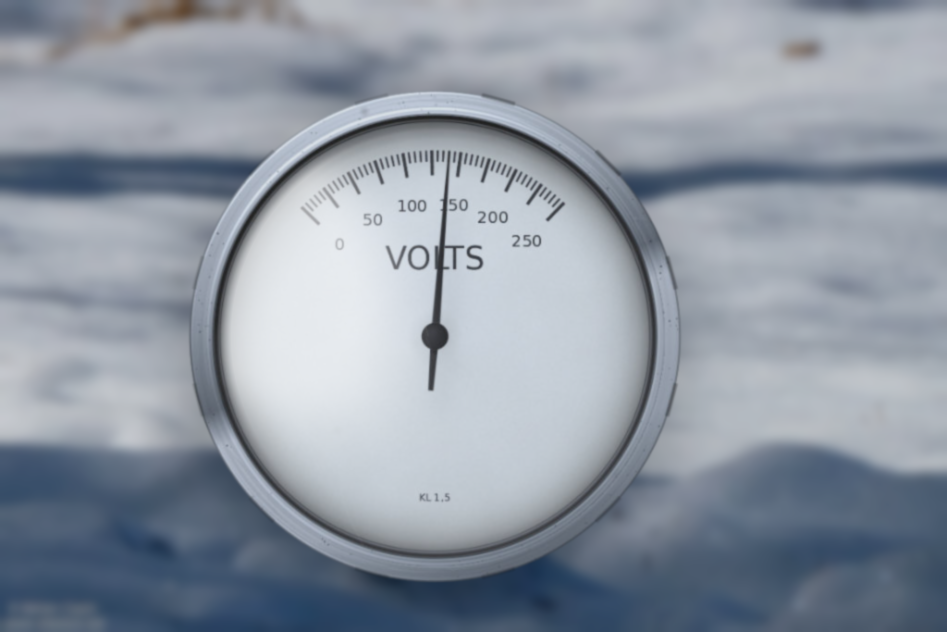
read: 140 V
